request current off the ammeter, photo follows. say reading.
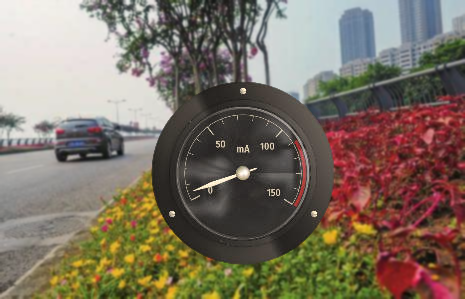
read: 5 mA
